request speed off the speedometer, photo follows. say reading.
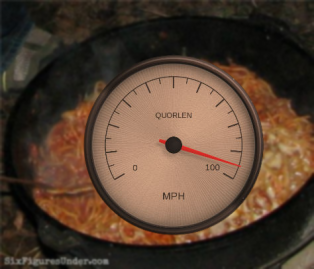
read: 95 mph
